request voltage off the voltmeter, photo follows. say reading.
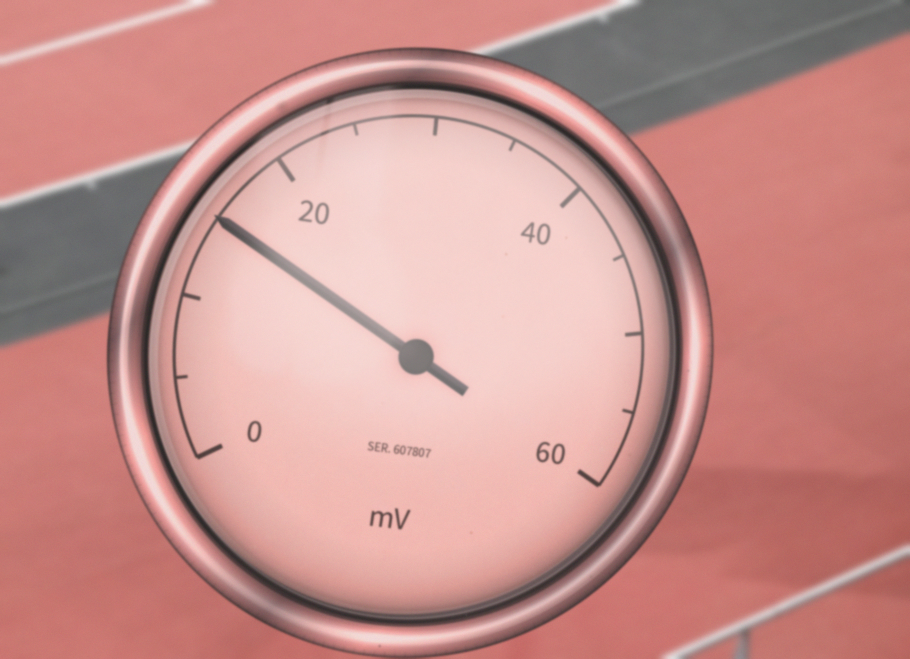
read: 15 mV
